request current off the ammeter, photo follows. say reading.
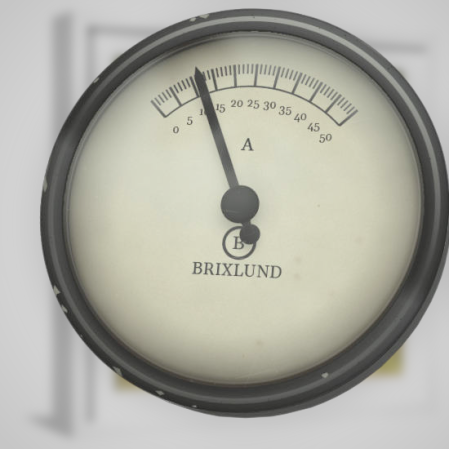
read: 12 A
